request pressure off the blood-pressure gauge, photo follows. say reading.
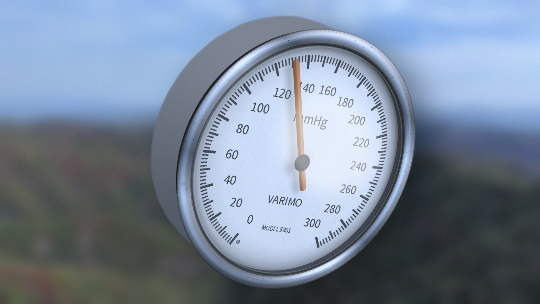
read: 130 mmHg
